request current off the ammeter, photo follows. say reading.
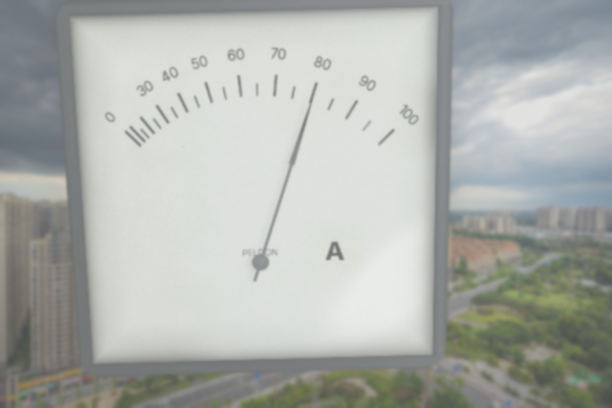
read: 80 A
